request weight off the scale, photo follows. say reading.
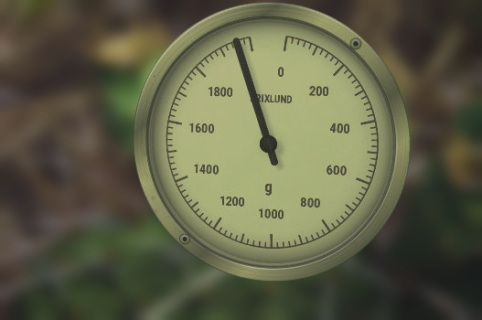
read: 1960 g
